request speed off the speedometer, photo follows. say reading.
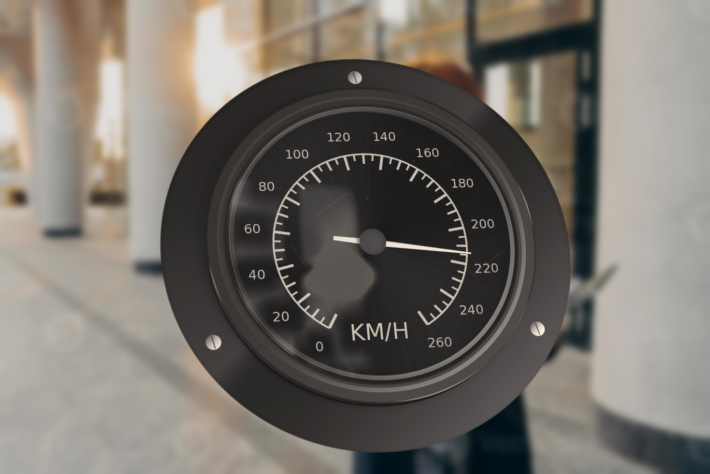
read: 215 km/h
